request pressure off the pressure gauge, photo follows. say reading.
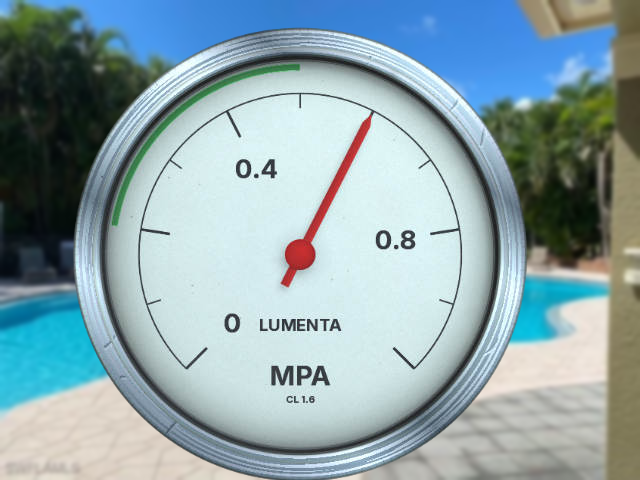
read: 0.6 MPa
